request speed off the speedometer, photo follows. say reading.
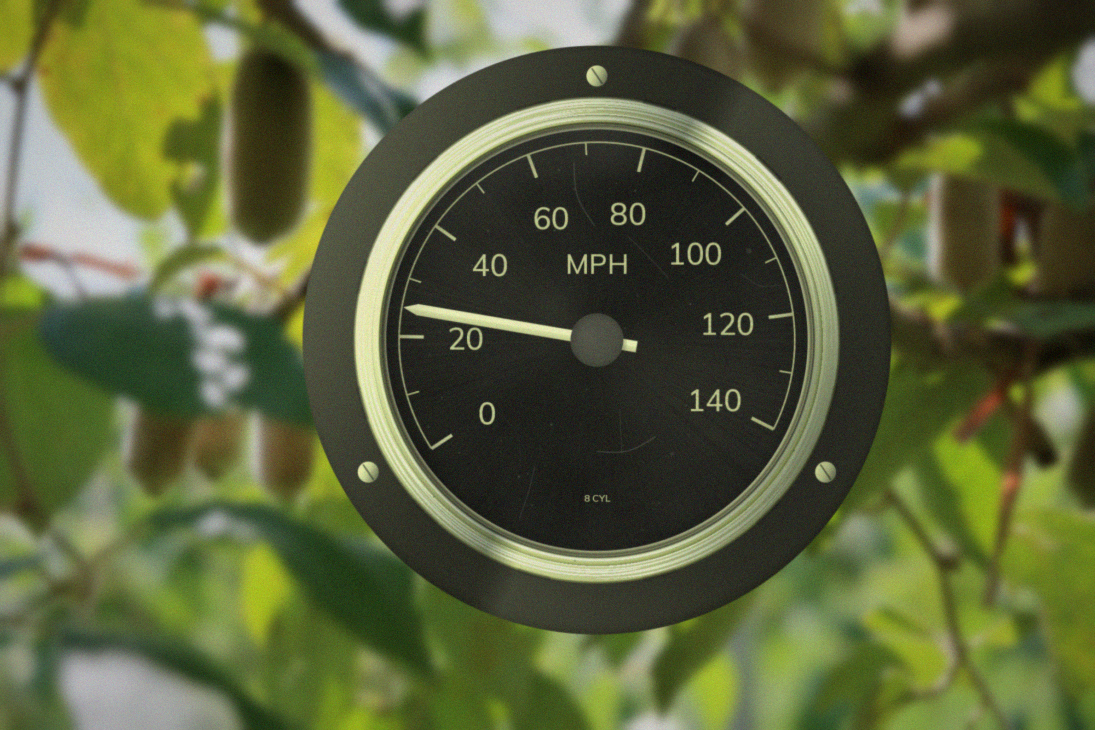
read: 25 mph
